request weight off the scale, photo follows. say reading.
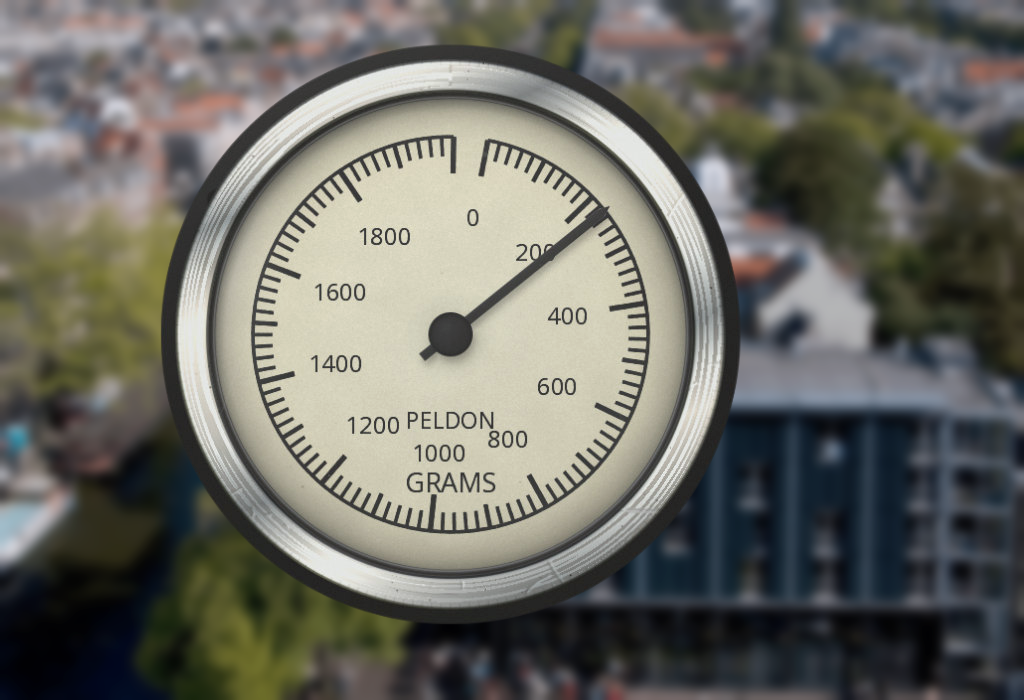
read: 230 g
